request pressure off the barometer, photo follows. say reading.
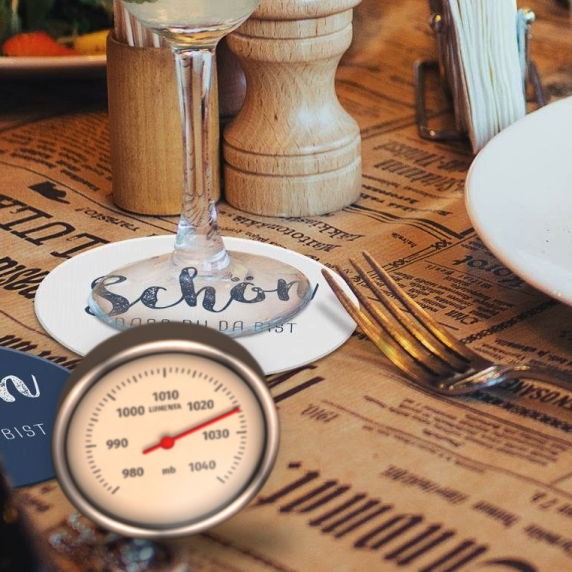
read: 1025 mbar
